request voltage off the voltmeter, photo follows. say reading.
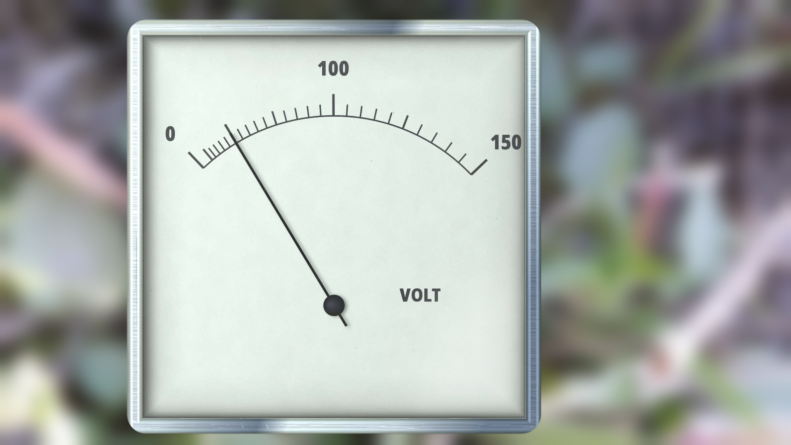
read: 50 V
